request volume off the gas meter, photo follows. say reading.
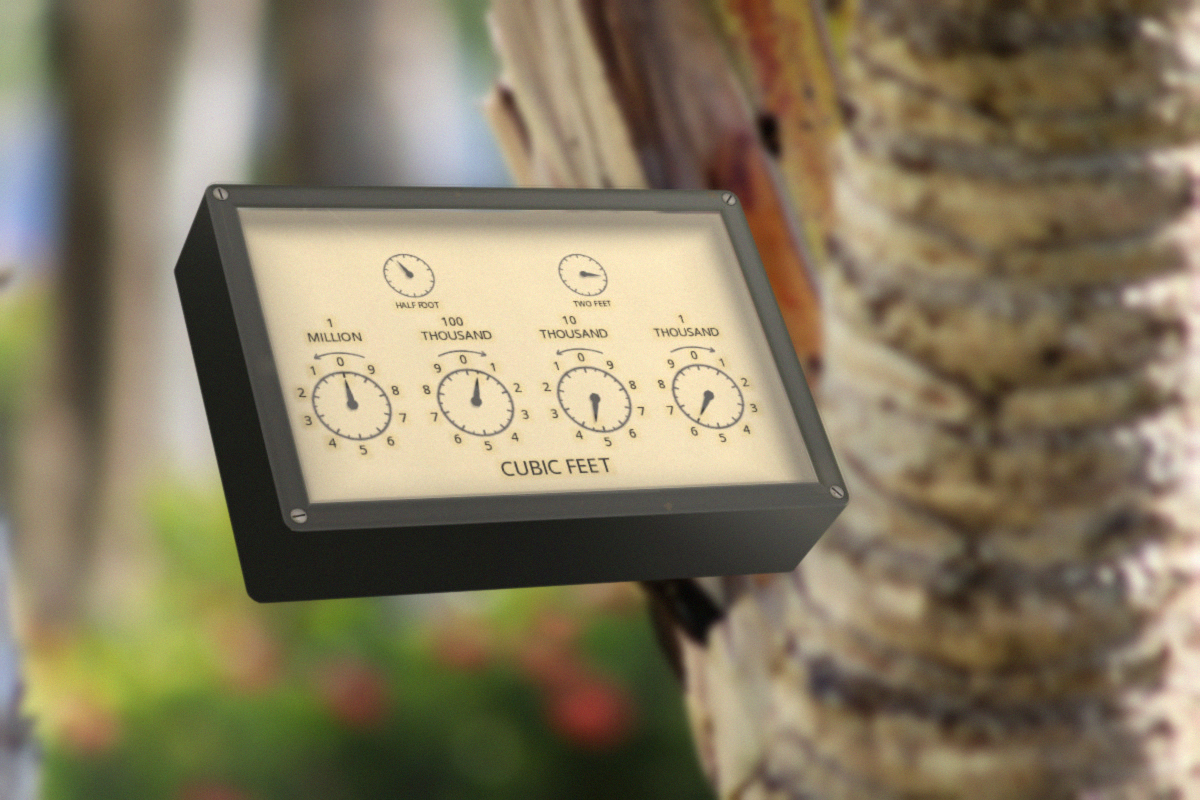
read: 4600 ft³
